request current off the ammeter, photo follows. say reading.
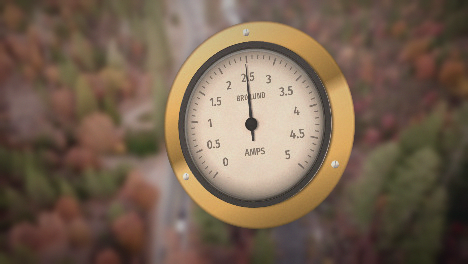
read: 2.5 A
